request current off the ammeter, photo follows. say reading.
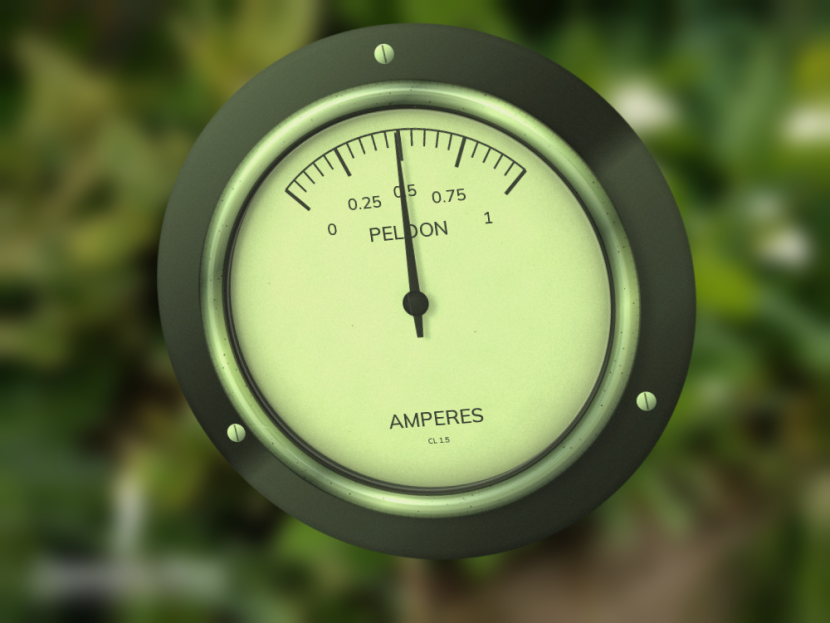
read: 0.5 A
